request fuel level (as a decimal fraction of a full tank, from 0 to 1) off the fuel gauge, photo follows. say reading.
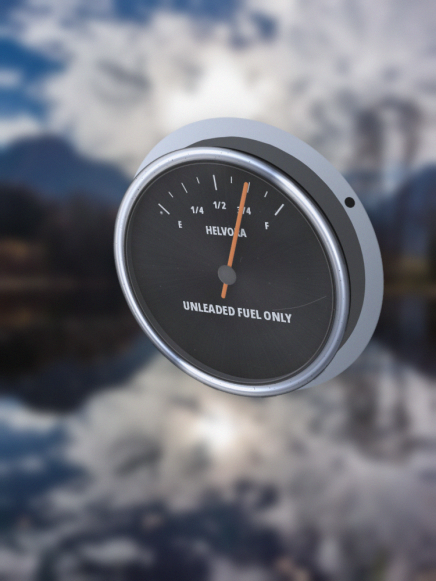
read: 0.75
